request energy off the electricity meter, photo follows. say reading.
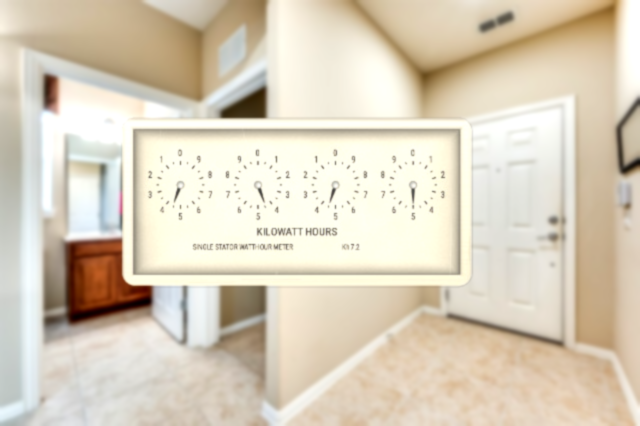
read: 4445 kWh
